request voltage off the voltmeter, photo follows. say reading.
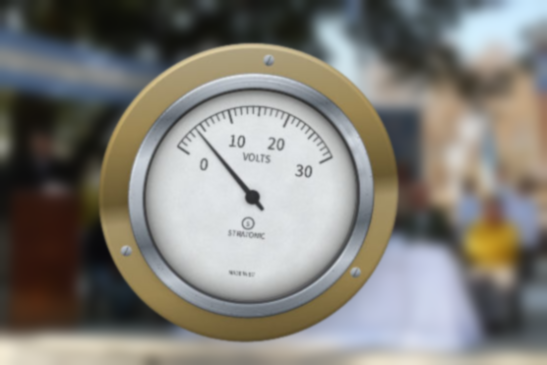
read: 4 V
